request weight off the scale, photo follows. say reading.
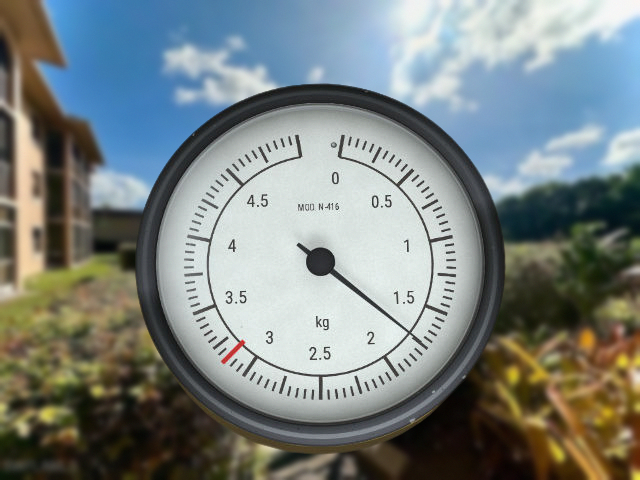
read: 1.75 kg
